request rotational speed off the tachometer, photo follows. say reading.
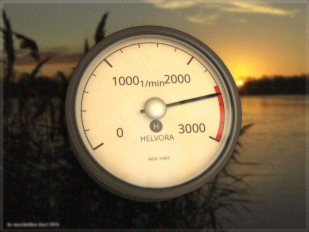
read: 2500 rpm
